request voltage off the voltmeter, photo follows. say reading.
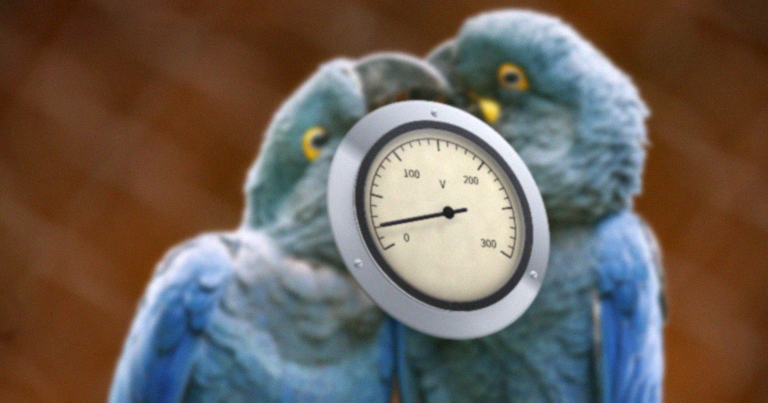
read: 20 V
